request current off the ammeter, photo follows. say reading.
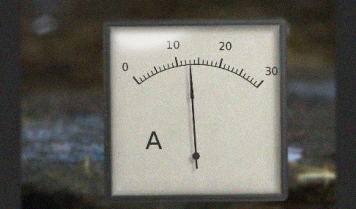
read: 13 A
